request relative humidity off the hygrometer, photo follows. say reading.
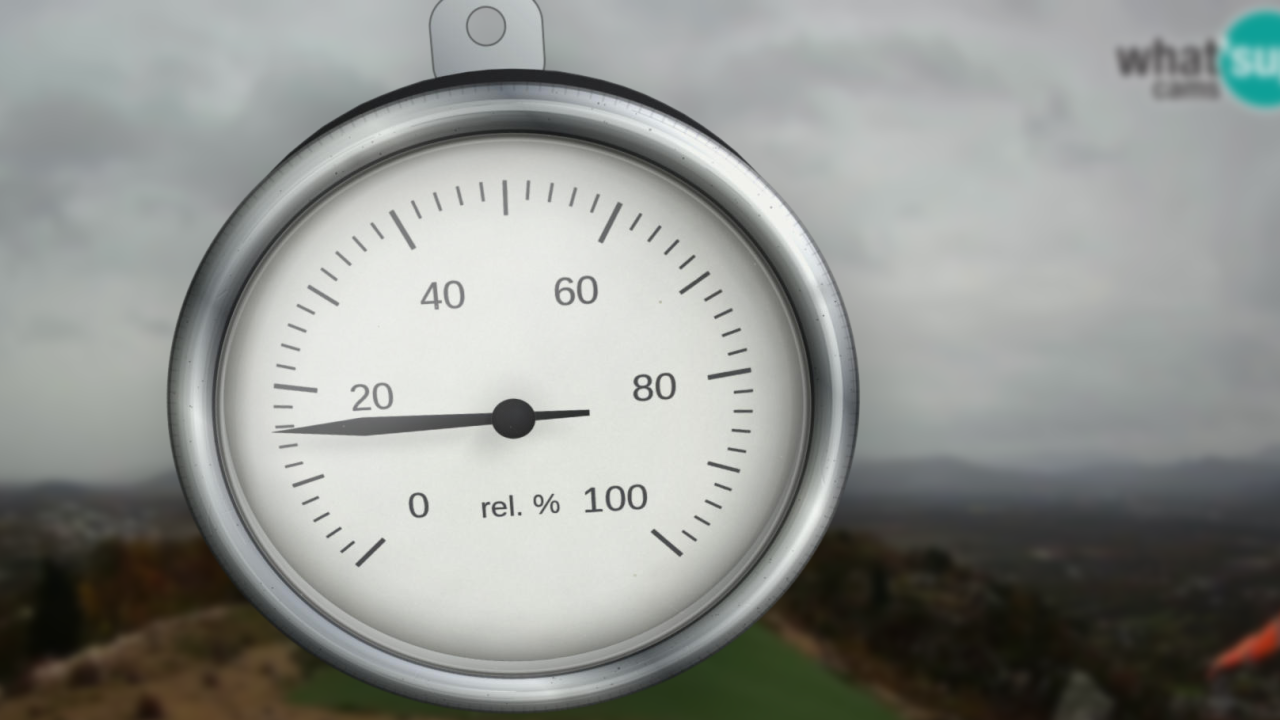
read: 16 %
